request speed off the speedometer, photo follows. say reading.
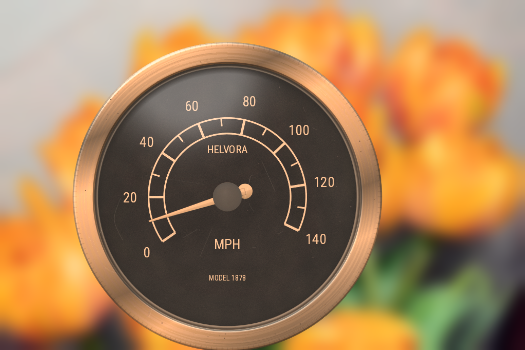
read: 10 mph
